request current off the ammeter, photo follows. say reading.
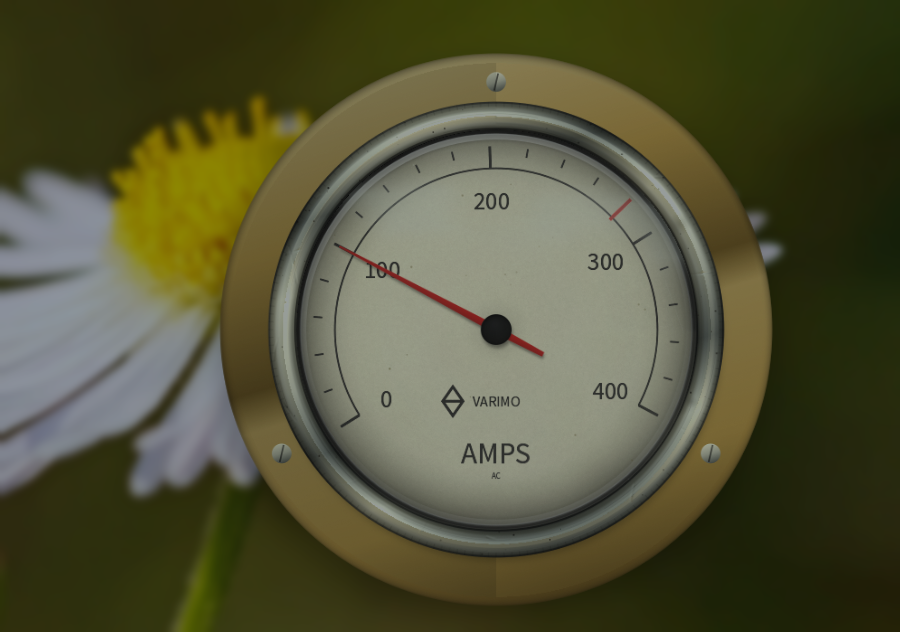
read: 100 A
